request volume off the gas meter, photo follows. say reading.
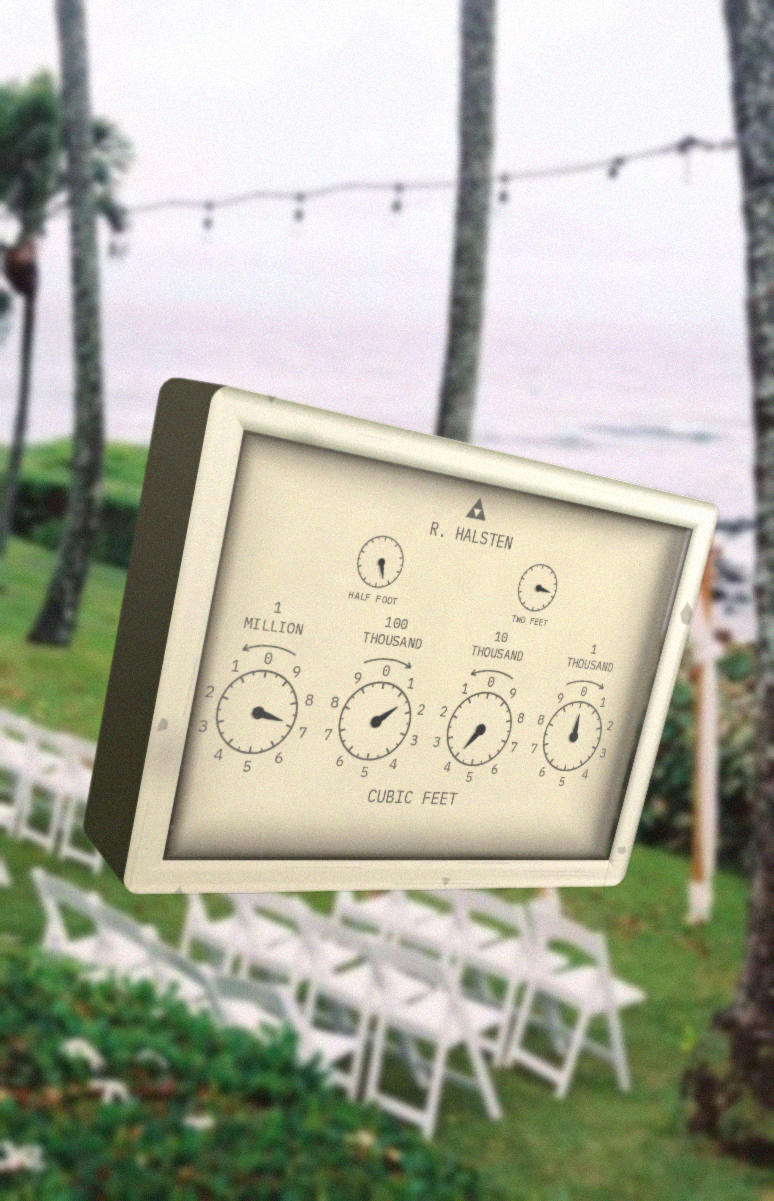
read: 714000 ft³
